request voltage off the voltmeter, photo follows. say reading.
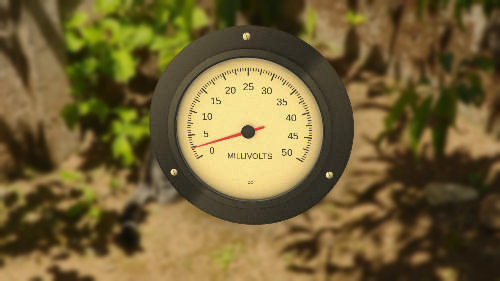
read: 2.5 mV
